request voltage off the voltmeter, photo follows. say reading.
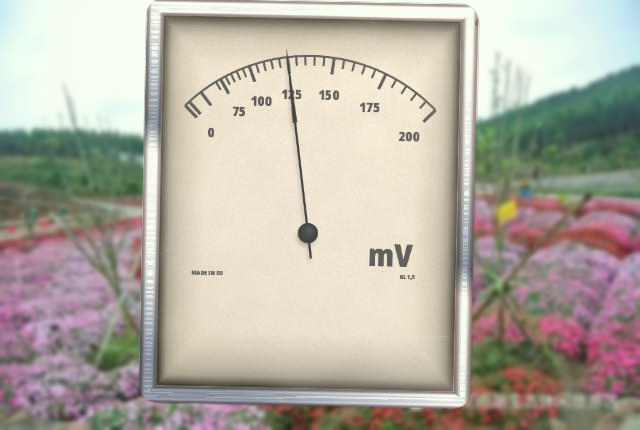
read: 125 mV
